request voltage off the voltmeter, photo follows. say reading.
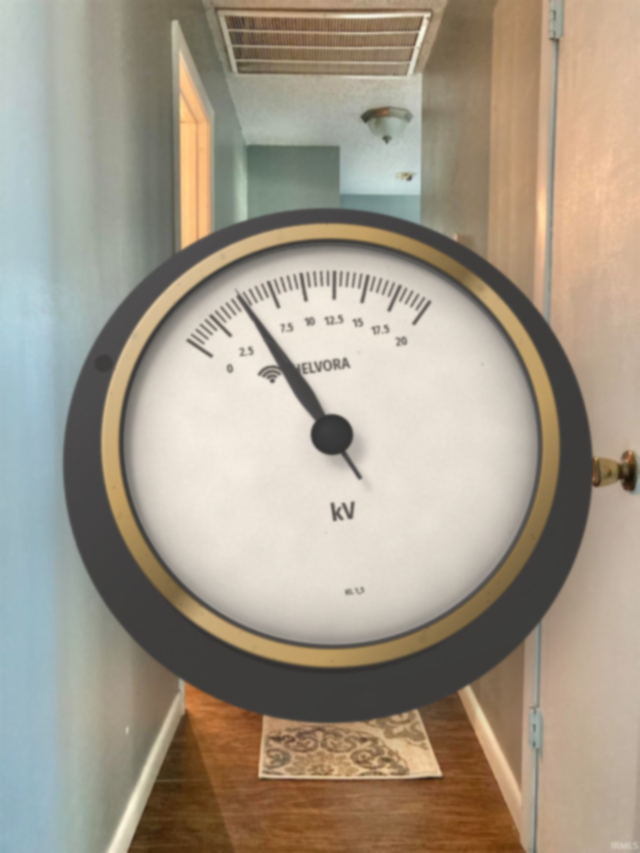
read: 5 kV
